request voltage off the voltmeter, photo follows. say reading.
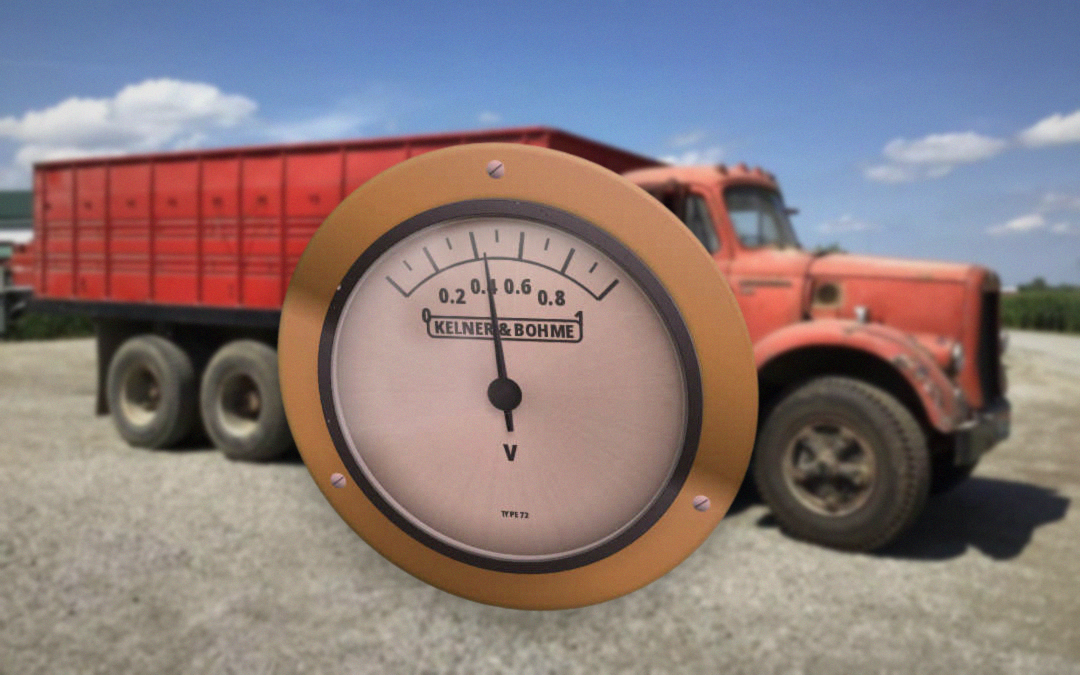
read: 0.45 V
